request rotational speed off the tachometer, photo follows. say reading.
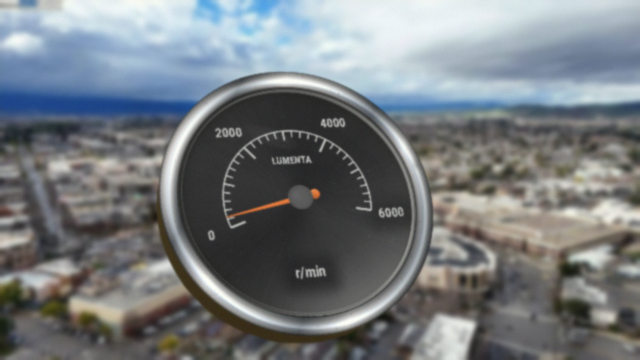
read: 200 rpm
